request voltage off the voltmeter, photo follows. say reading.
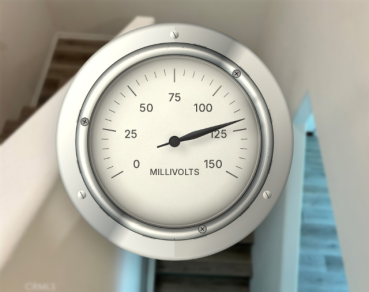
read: 120 mV
